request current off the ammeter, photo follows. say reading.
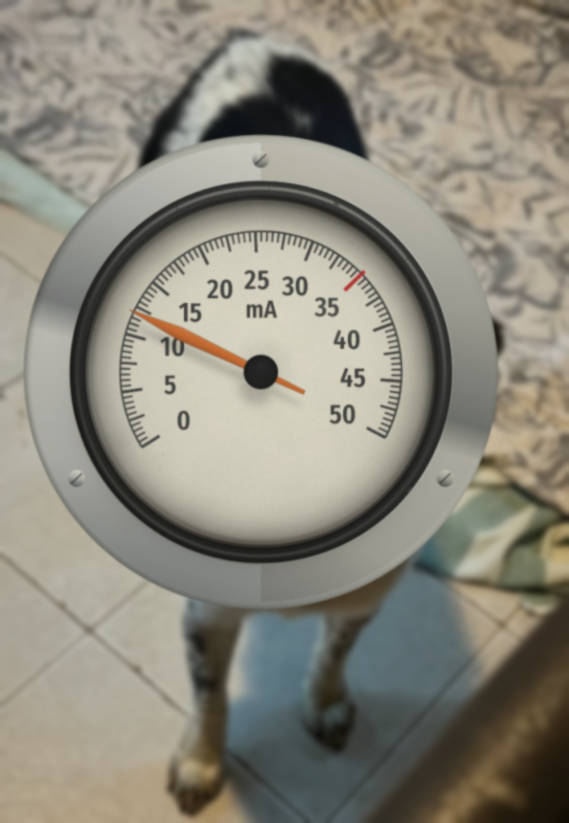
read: 12 mA
